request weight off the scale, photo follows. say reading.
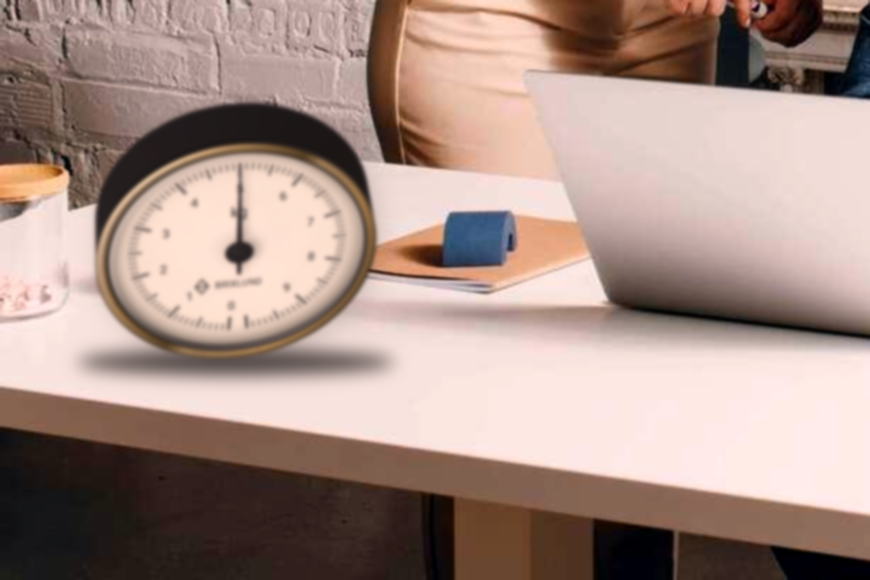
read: 5 kg
